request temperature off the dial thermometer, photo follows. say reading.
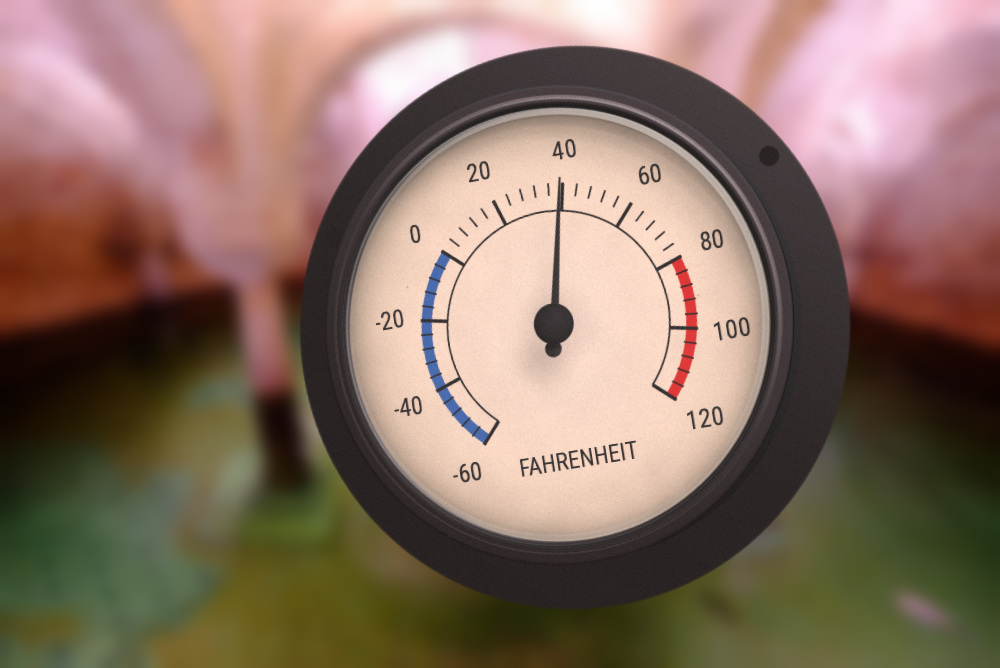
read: 40 °F
